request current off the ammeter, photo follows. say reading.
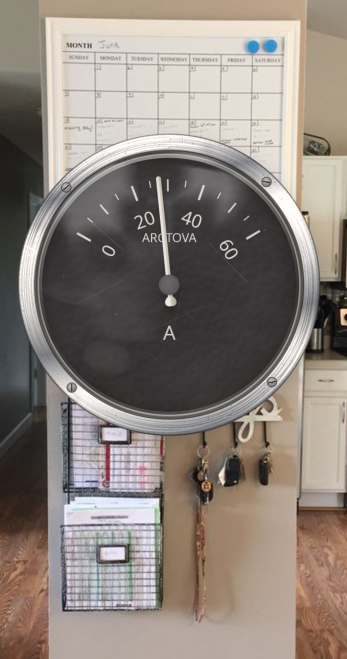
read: 27.5 A
